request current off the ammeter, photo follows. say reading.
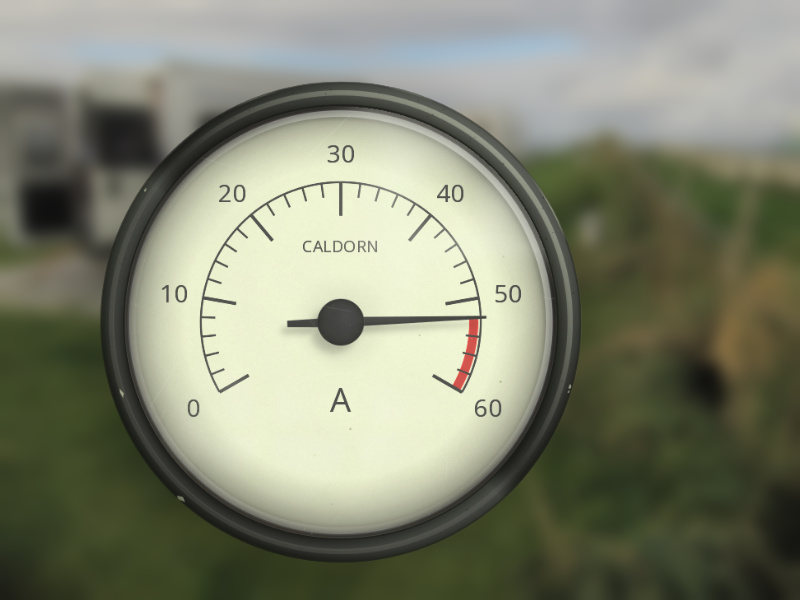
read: 52 A
